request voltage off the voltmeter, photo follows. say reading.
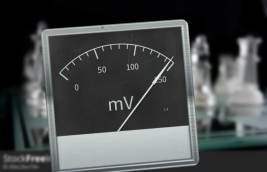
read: 145 mV
